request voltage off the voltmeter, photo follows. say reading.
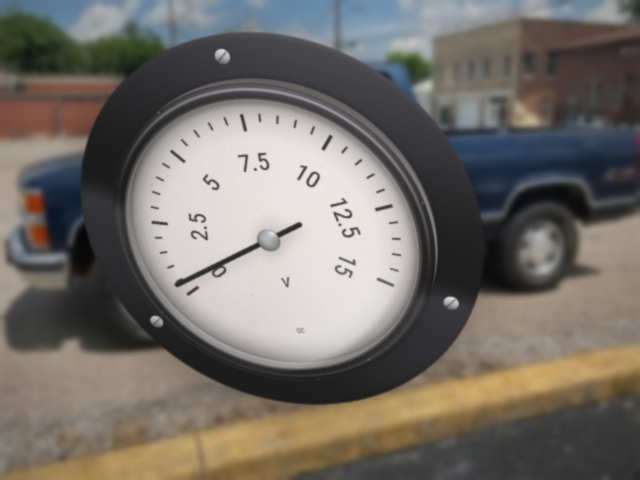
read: 0.5 V
